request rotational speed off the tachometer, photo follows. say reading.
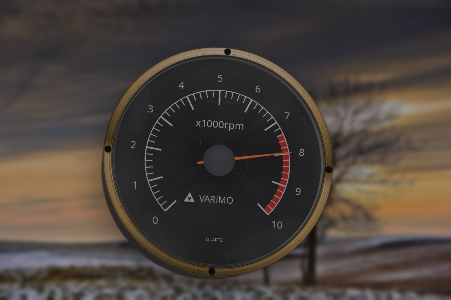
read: 8000 rpm
